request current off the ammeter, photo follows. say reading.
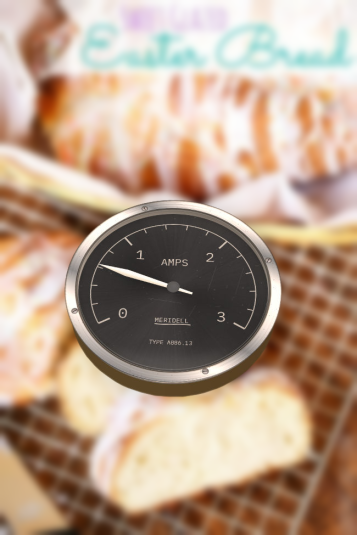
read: 0.6 A
